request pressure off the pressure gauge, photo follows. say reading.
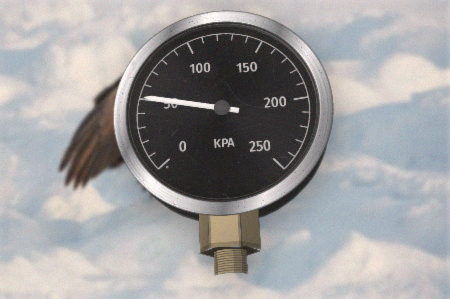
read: 50 kPa
